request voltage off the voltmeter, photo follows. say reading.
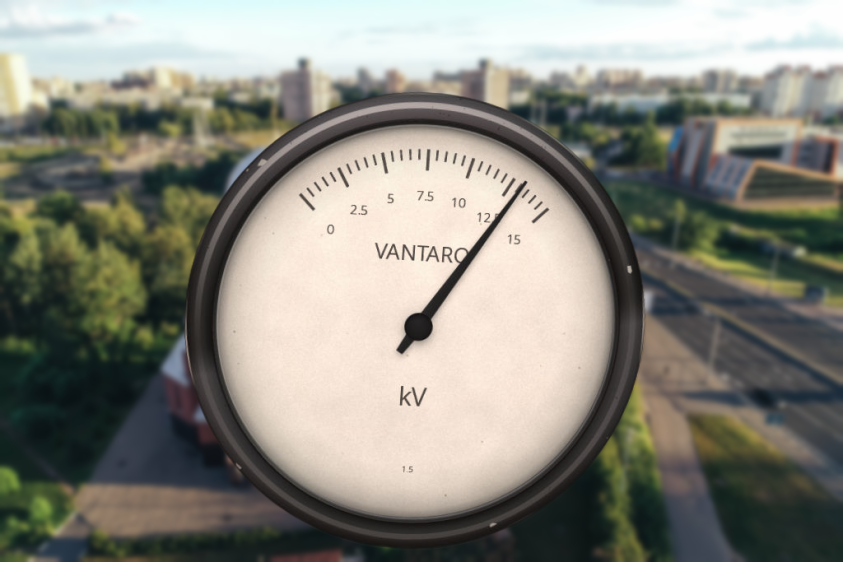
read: 13 kV
